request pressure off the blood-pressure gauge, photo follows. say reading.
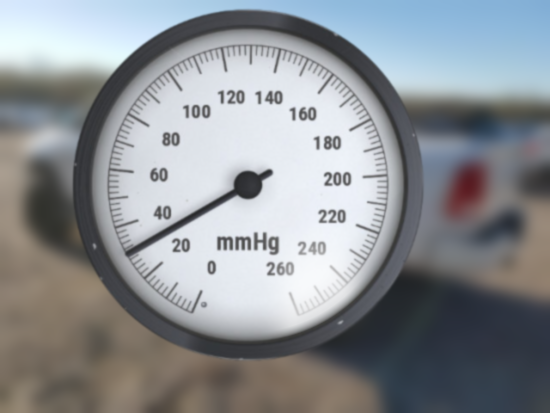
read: 30 mmHg
